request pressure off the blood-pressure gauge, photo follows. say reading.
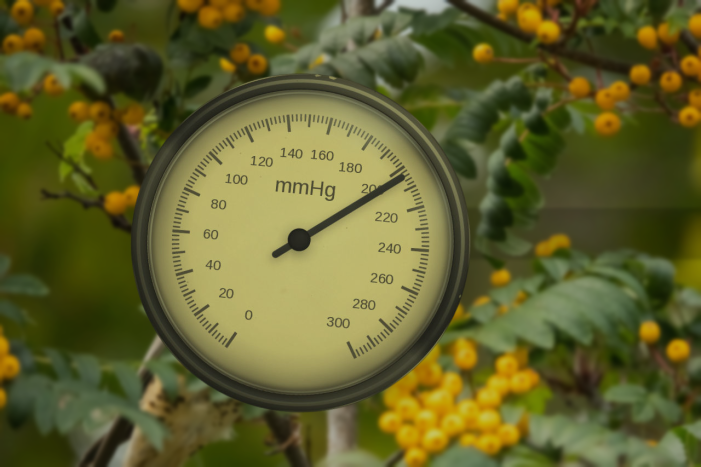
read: 204 mmHg
